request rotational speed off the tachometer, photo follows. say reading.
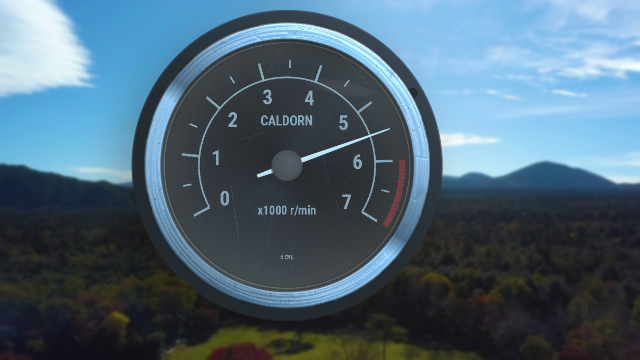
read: 5500 rpm
